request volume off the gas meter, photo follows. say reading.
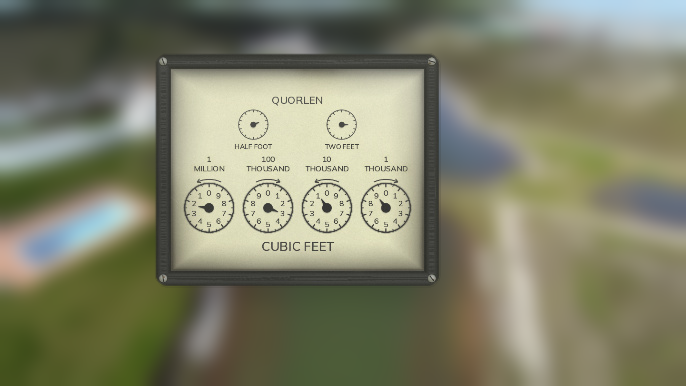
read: 230900 ft³
